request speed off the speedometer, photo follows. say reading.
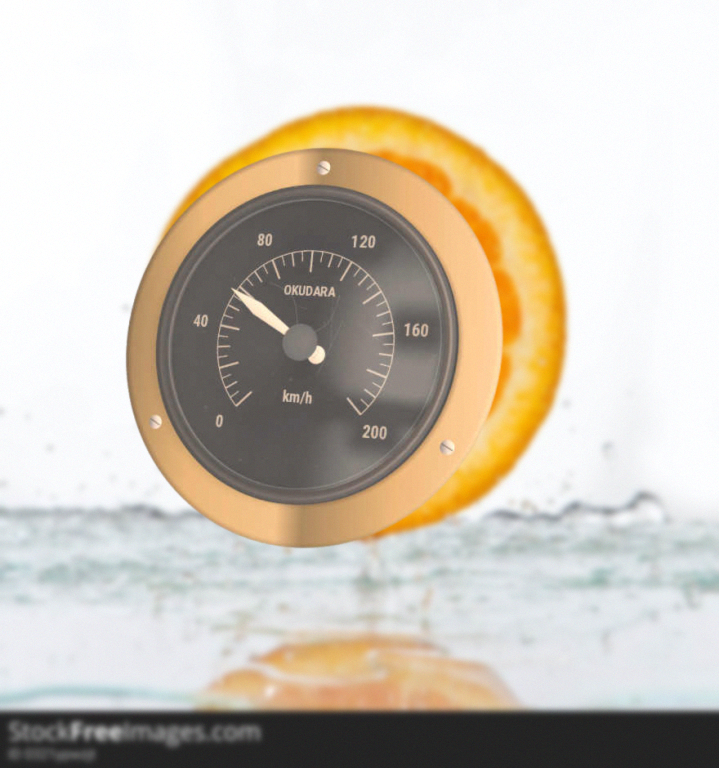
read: 57.5 km/h
